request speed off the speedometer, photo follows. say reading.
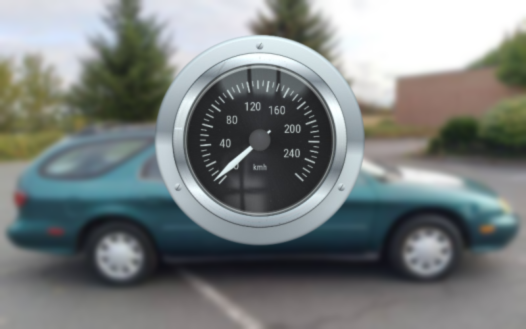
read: 5 km/h
